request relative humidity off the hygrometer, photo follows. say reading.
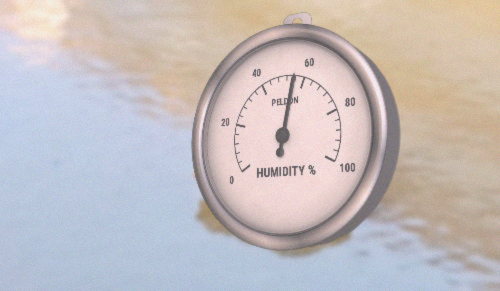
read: 56 %
